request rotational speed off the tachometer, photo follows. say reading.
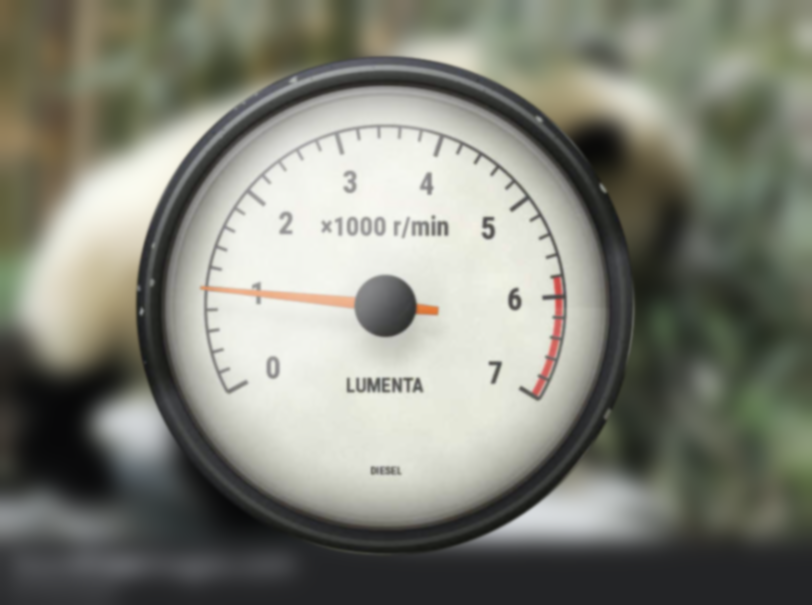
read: 1000 rpm
